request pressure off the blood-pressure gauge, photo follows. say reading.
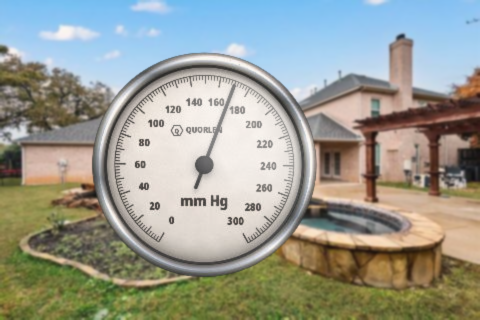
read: 170 mmHg
